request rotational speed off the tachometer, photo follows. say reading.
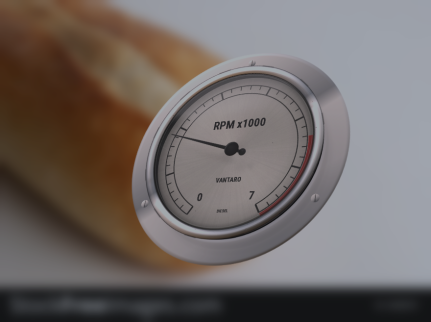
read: 1800 rpm
